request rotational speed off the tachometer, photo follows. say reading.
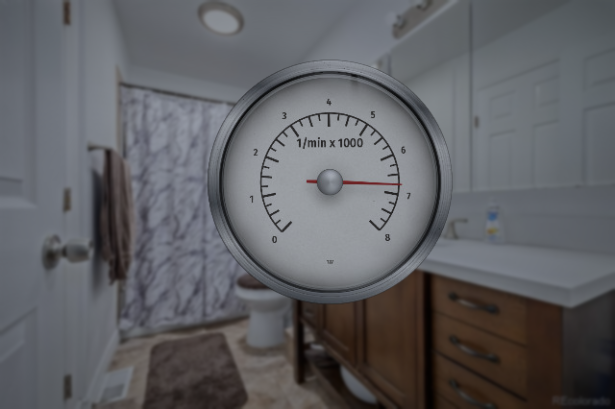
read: 6750 rpm
